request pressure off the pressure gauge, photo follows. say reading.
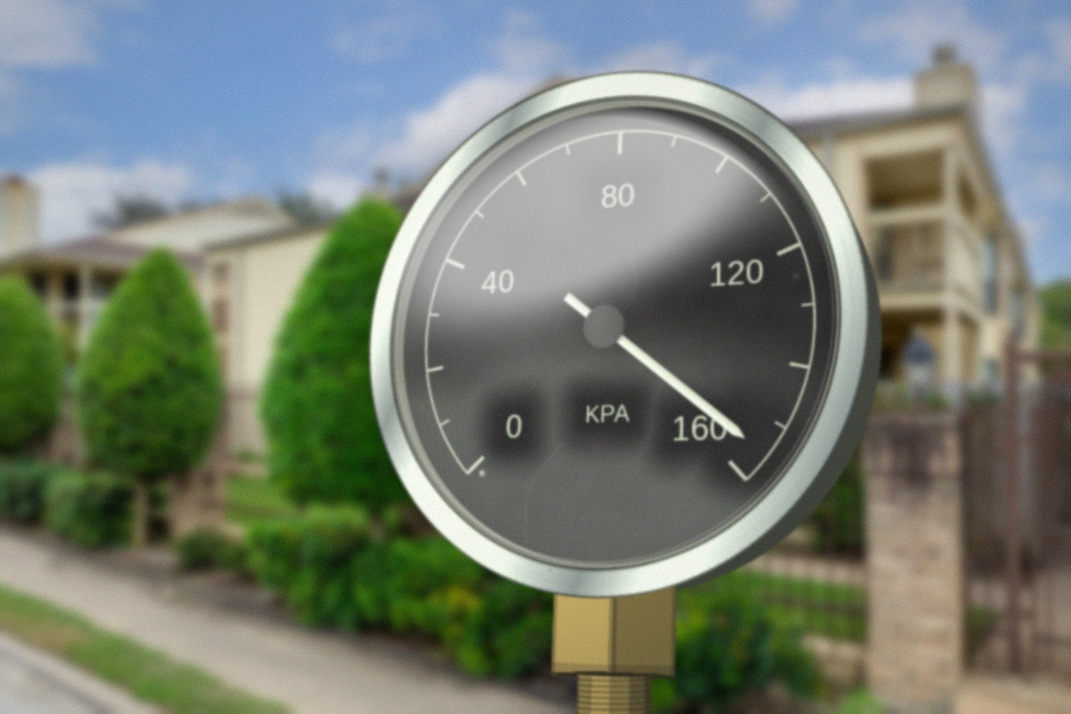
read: 155 kPa
